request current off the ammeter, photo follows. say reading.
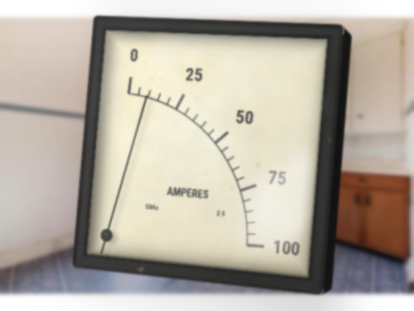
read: 10 A
